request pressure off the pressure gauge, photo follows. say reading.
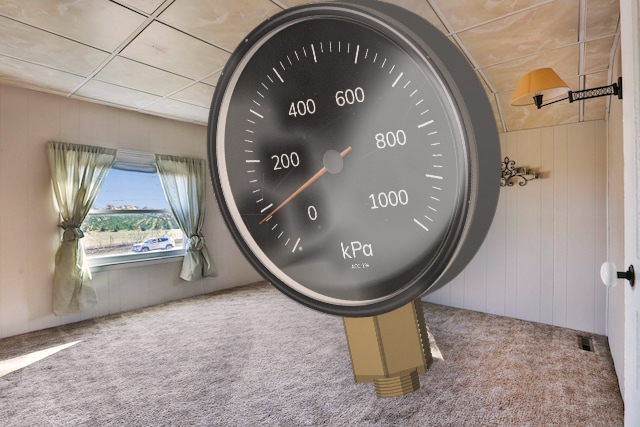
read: 80 kPa
